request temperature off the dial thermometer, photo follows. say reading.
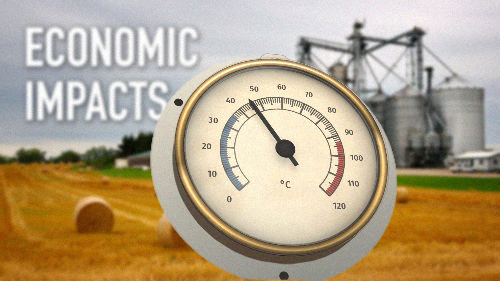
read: 45 °C
